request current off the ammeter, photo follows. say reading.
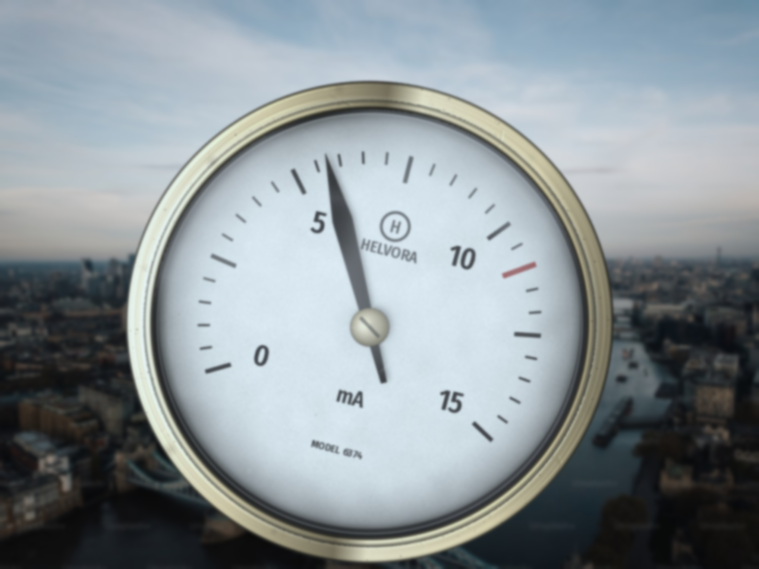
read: 5.75 mA
